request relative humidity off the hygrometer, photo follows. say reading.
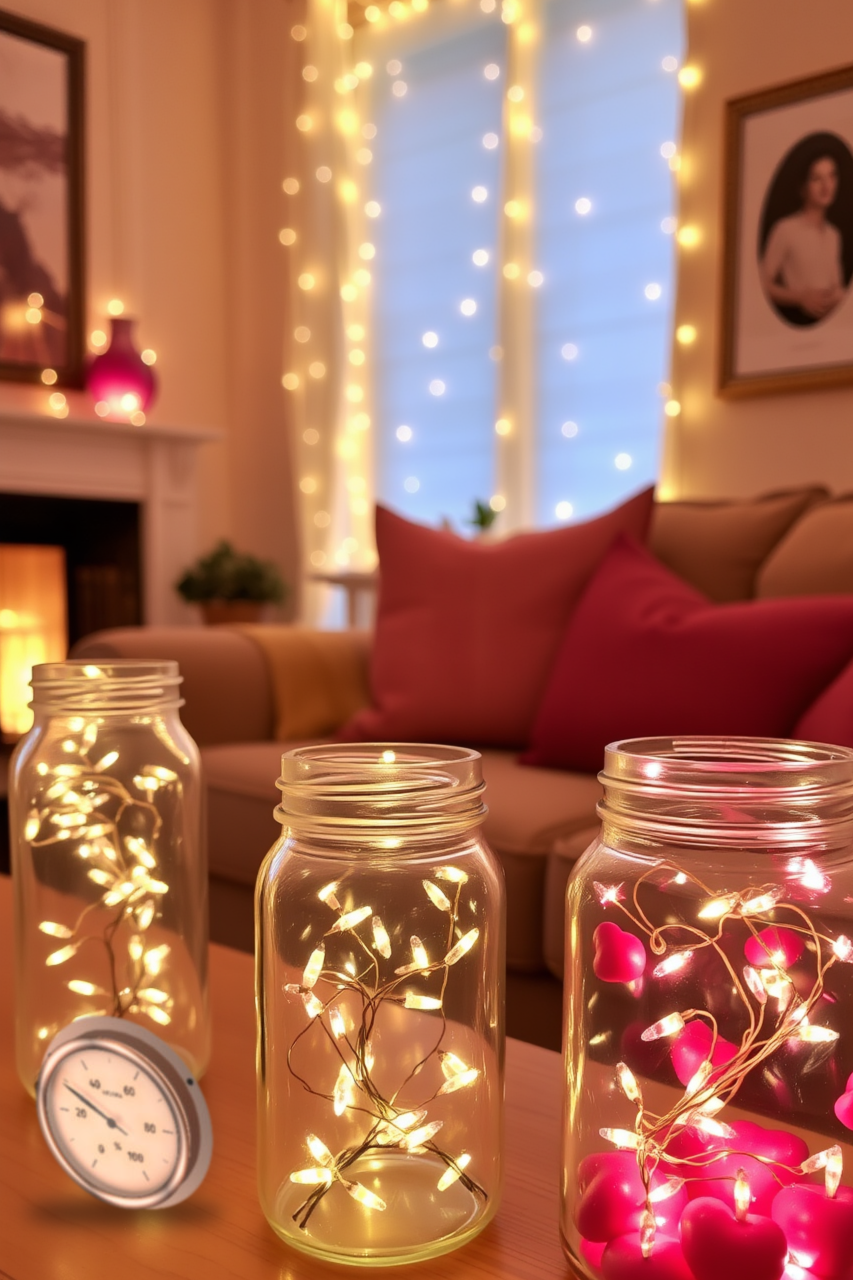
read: 30 %
